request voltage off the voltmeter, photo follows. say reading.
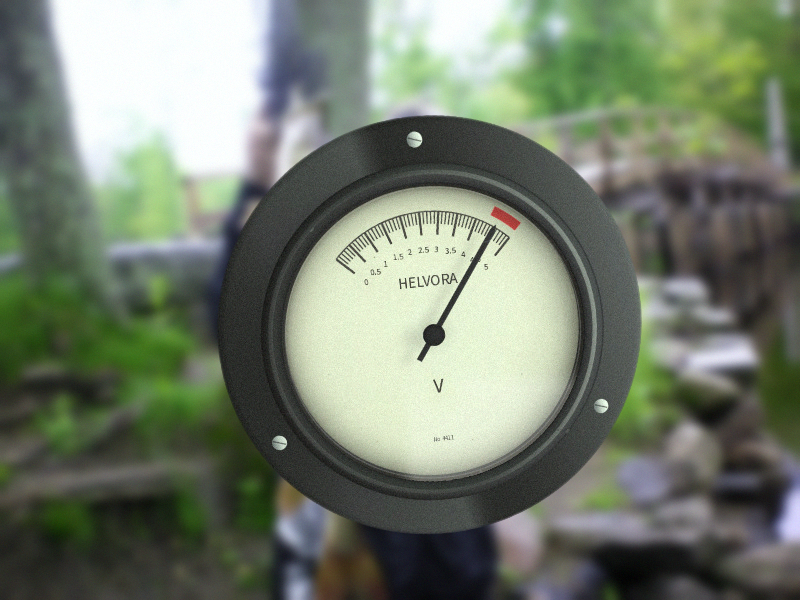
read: 4.5 V
